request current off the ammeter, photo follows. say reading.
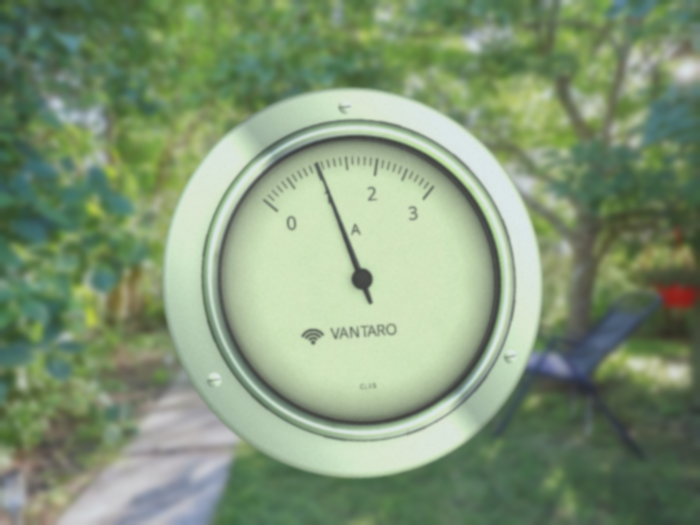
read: 1 A
